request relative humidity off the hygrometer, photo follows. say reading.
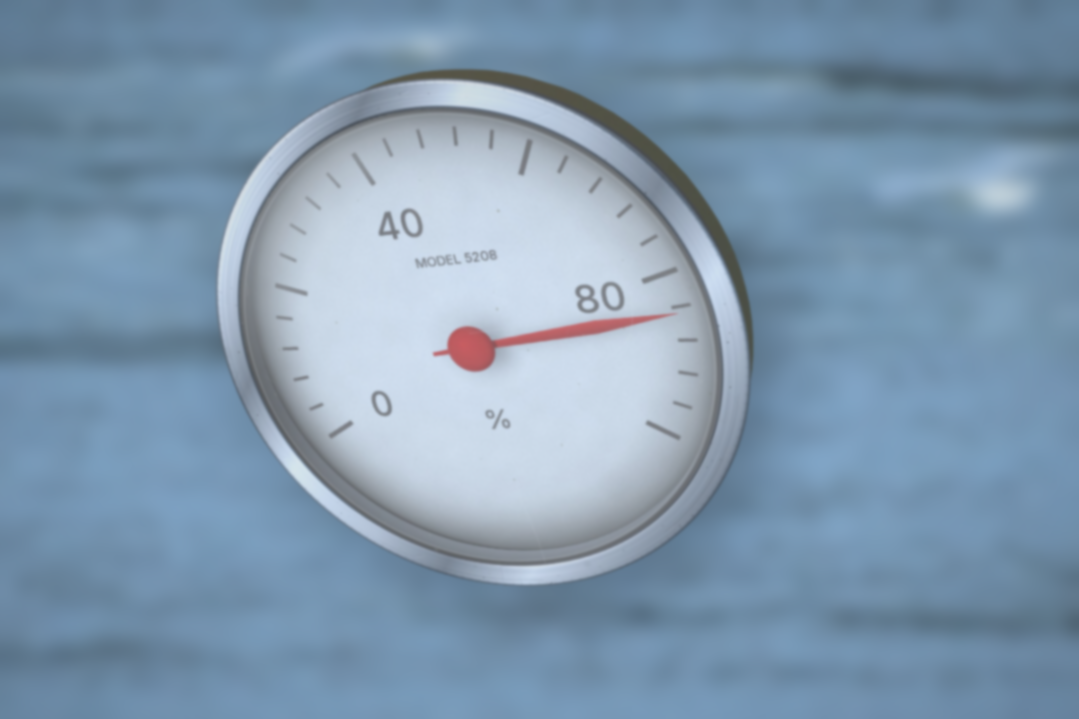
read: 84 %
